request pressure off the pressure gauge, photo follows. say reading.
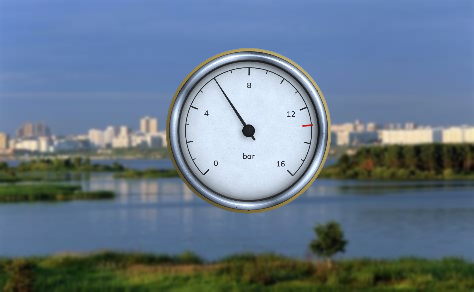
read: 6 bar
